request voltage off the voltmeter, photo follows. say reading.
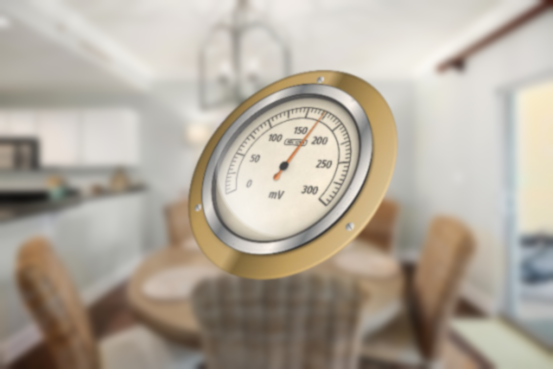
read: 175 mV
